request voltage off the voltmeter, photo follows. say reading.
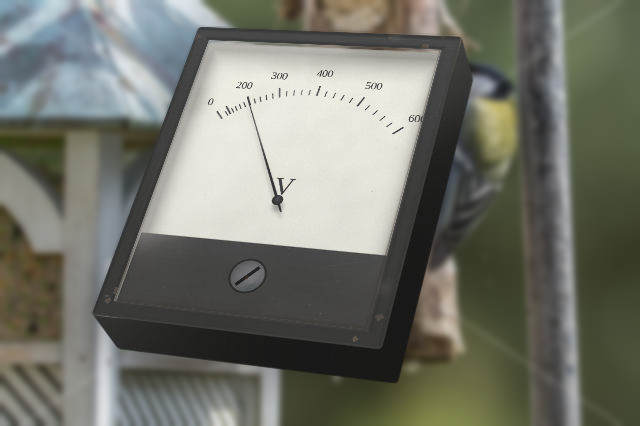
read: 200 V
